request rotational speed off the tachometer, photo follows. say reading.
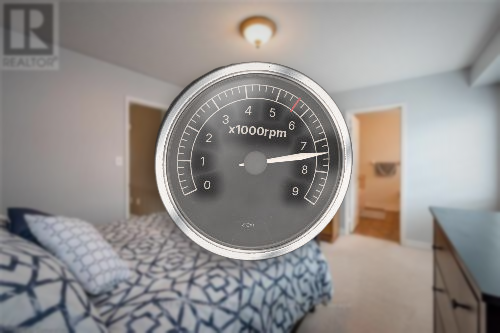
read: 7400 rpm
